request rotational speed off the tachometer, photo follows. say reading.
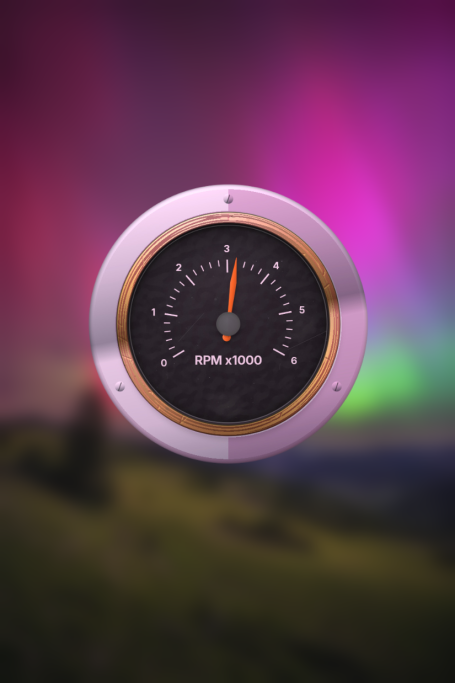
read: 3200 rpm
